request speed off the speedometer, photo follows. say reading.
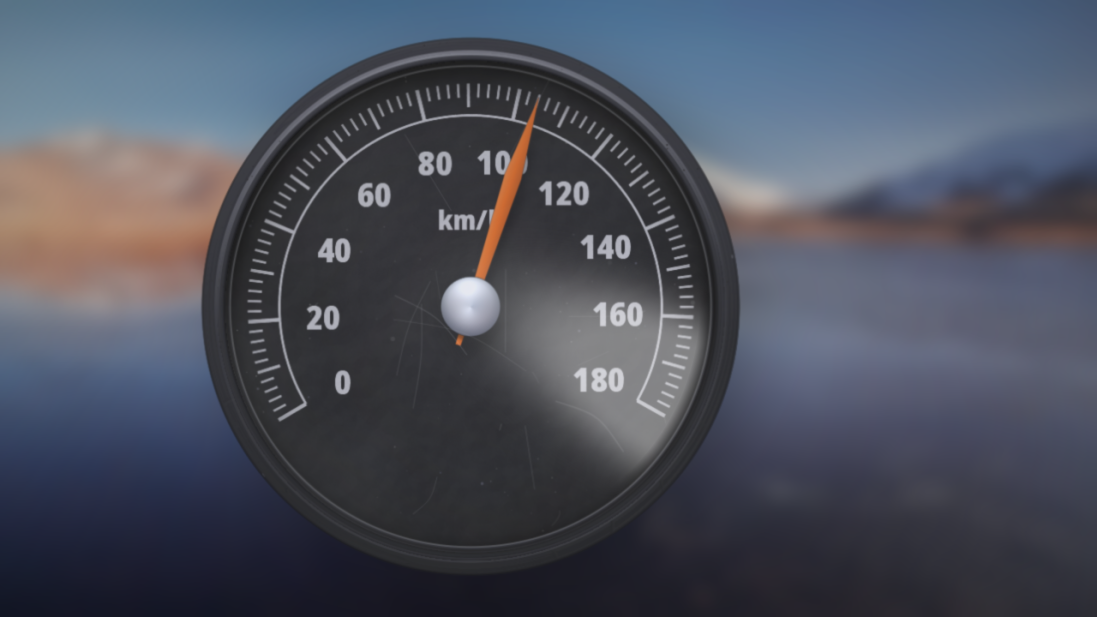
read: 104 km/h
